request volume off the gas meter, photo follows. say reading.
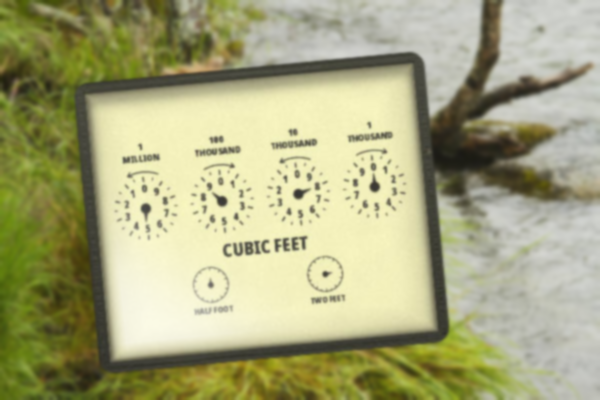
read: 488000 ft³
